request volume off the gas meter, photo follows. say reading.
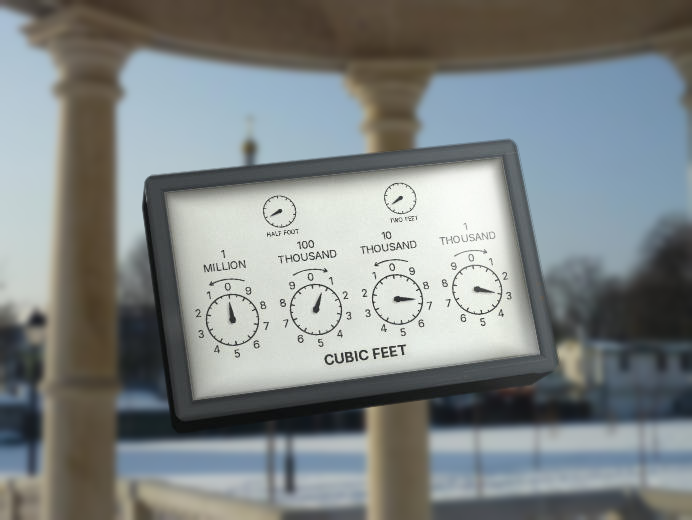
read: 7300 ft³
